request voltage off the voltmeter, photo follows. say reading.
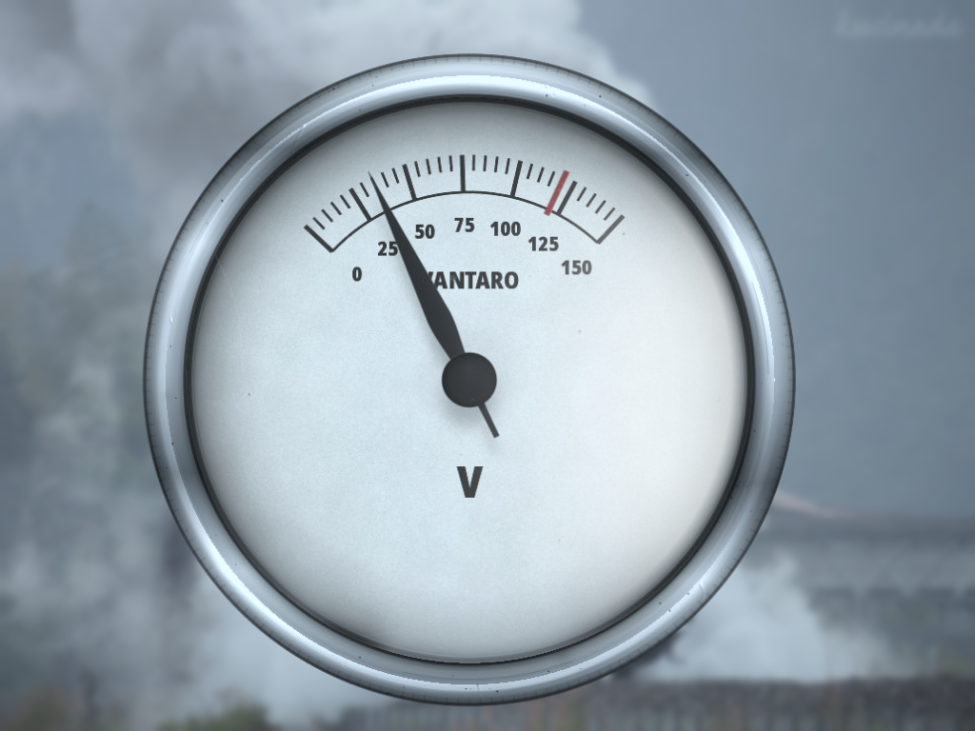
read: 35 V
